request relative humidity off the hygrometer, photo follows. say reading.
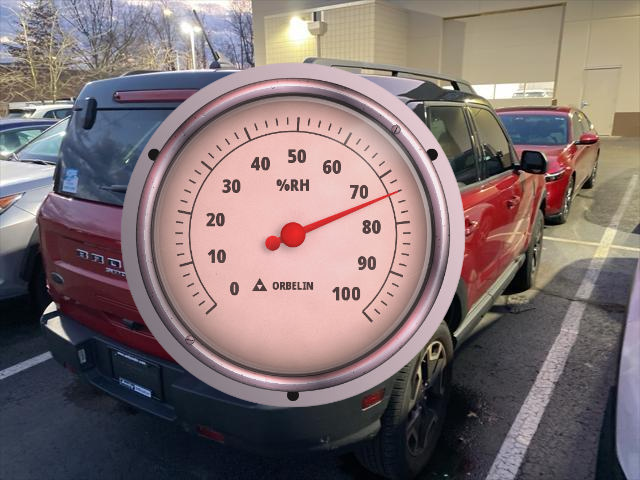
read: 74 %
